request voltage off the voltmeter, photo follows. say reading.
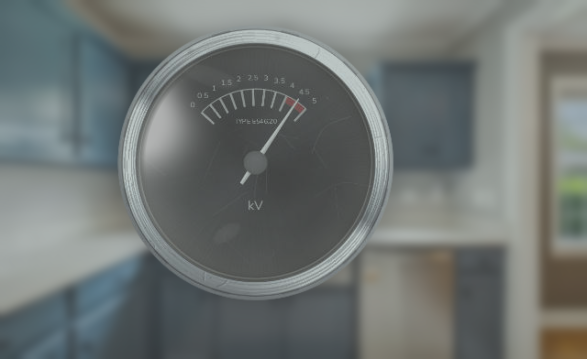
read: 4.5 kV
